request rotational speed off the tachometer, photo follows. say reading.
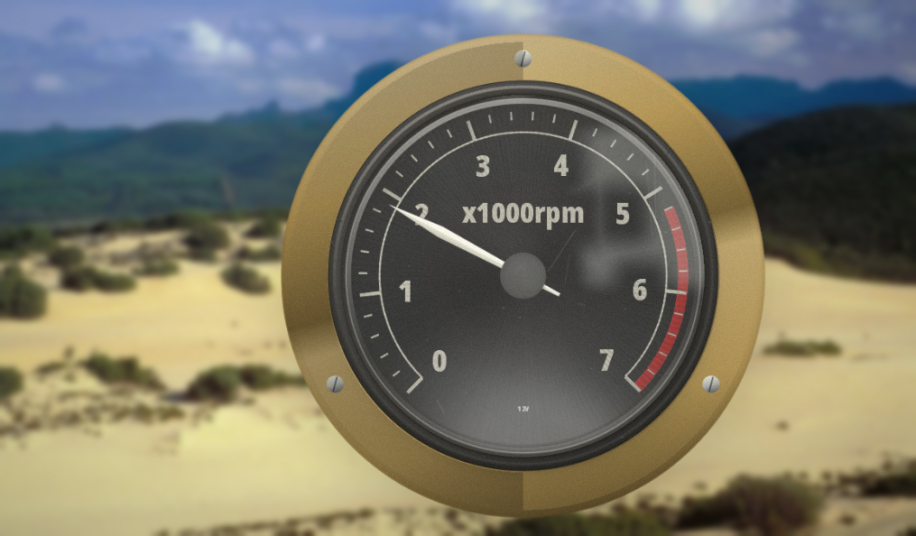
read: 1900 rpm
